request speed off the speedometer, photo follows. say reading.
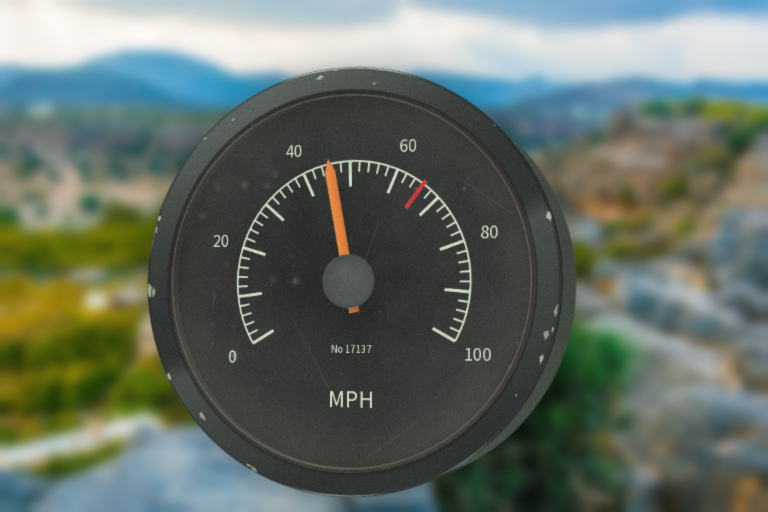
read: 46 mph
